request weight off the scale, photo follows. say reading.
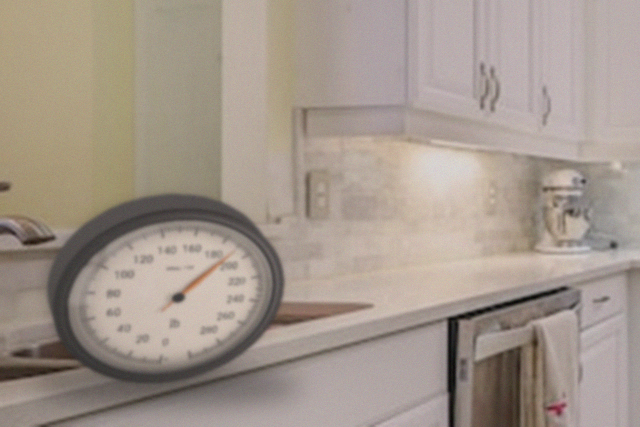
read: 190 lb
